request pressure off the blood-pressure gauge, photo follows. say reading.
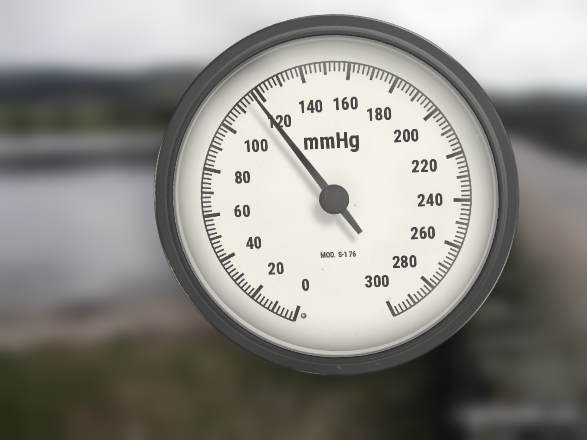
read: 118 mmHg
